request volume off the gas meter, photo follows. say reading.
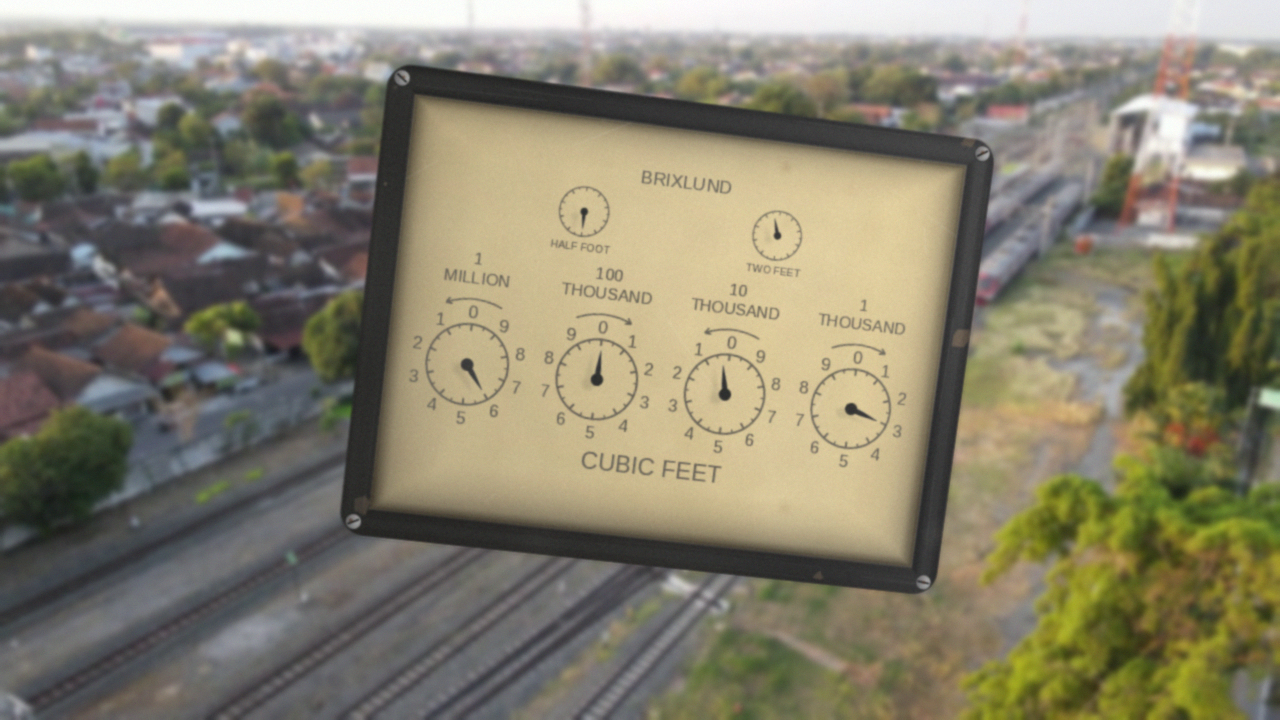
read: 600300 ft³
